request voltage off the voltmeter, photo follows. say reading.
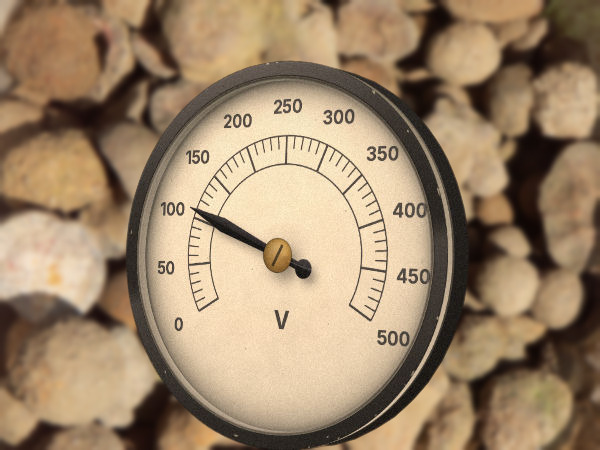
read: 110 V
